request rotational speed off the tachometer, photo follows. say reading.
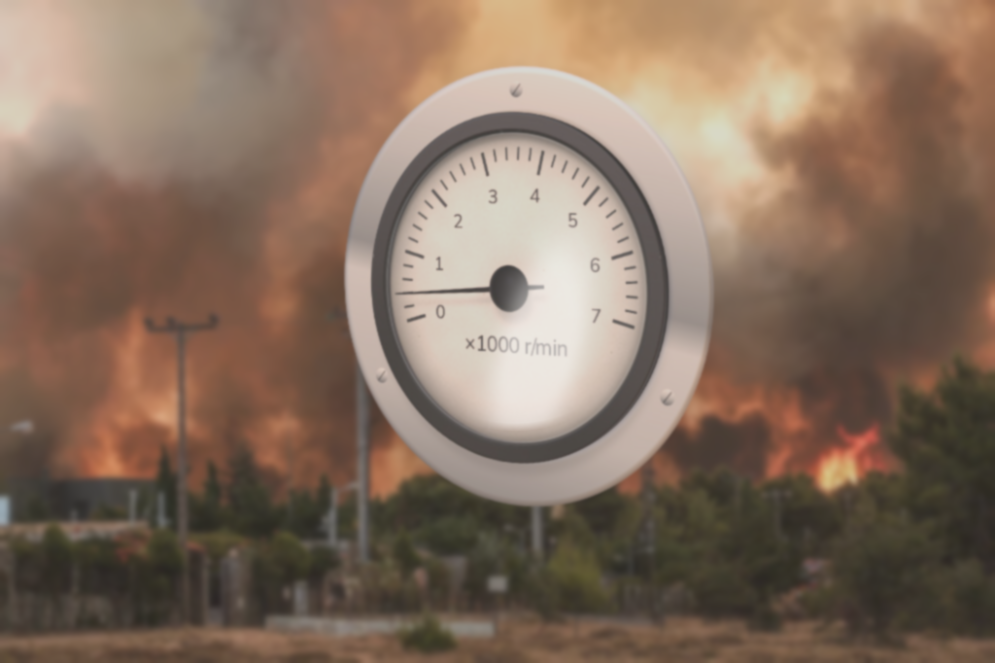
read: 400 rpm
